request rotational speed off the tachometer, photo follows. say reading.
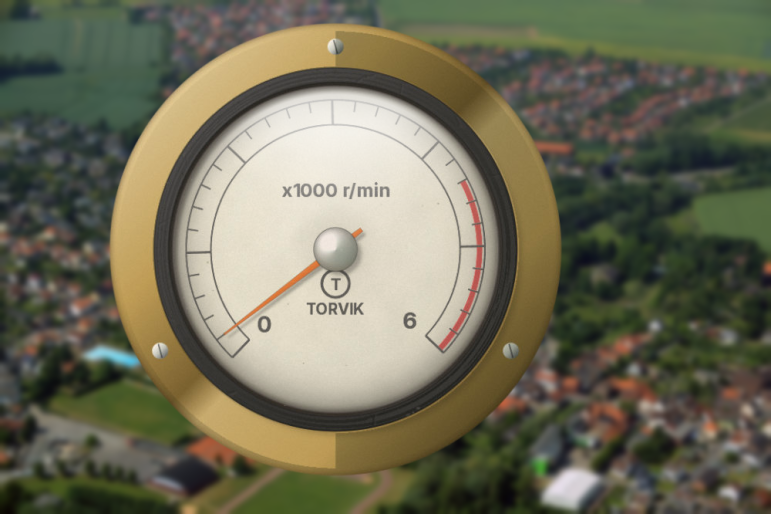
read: 200 rpm
